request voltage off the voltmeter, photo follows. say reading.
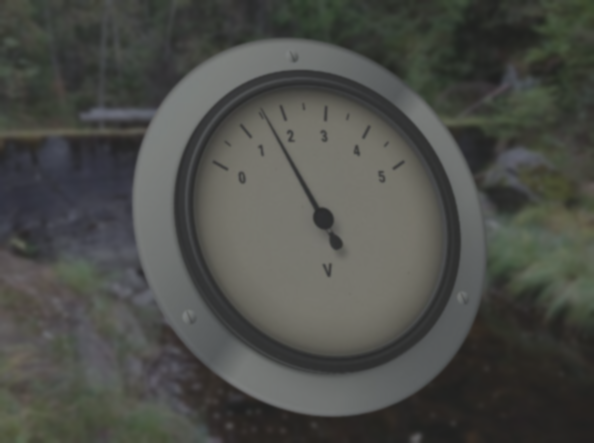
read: 1.5 V
